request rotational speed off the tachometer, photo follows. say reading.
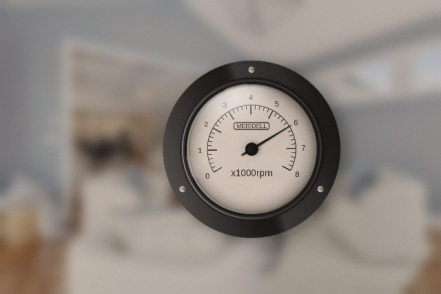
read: 6000 rpm
